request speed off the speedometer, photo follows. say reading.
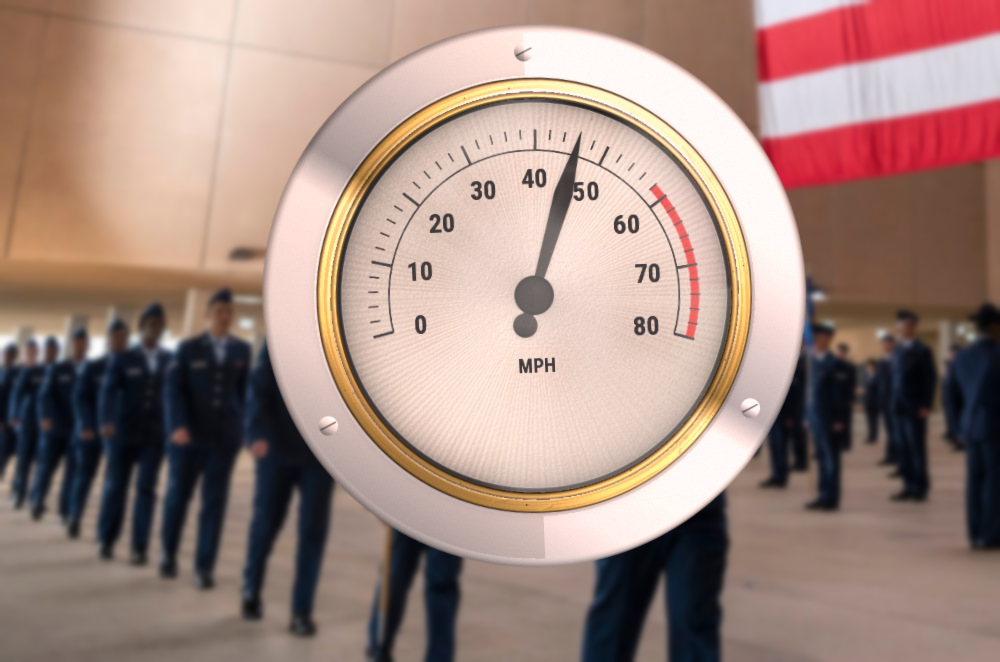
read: 46 mph
